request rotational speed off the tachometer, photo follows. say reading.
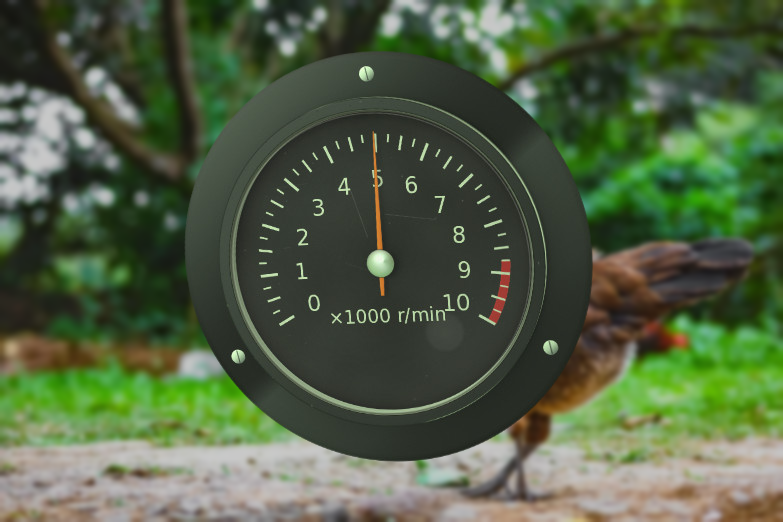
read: 5000 rpm
